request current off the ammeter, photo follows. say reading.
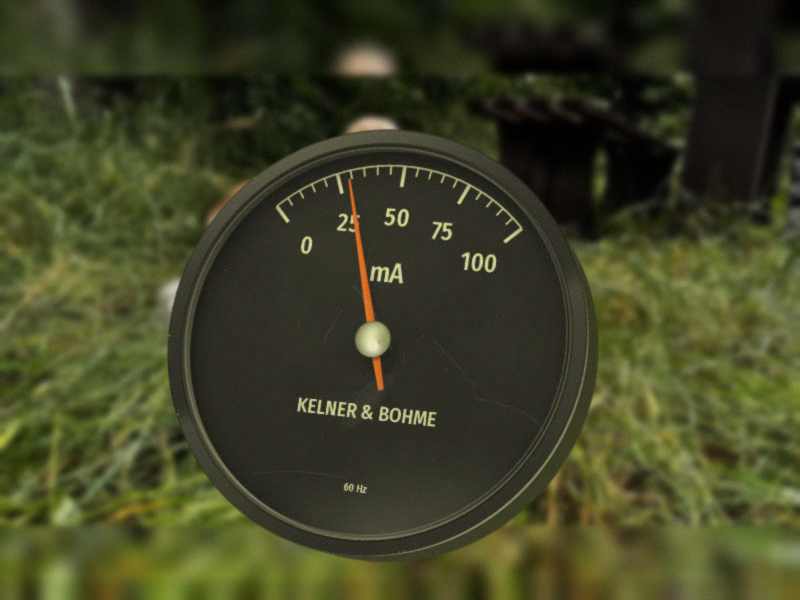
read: 30 mA
